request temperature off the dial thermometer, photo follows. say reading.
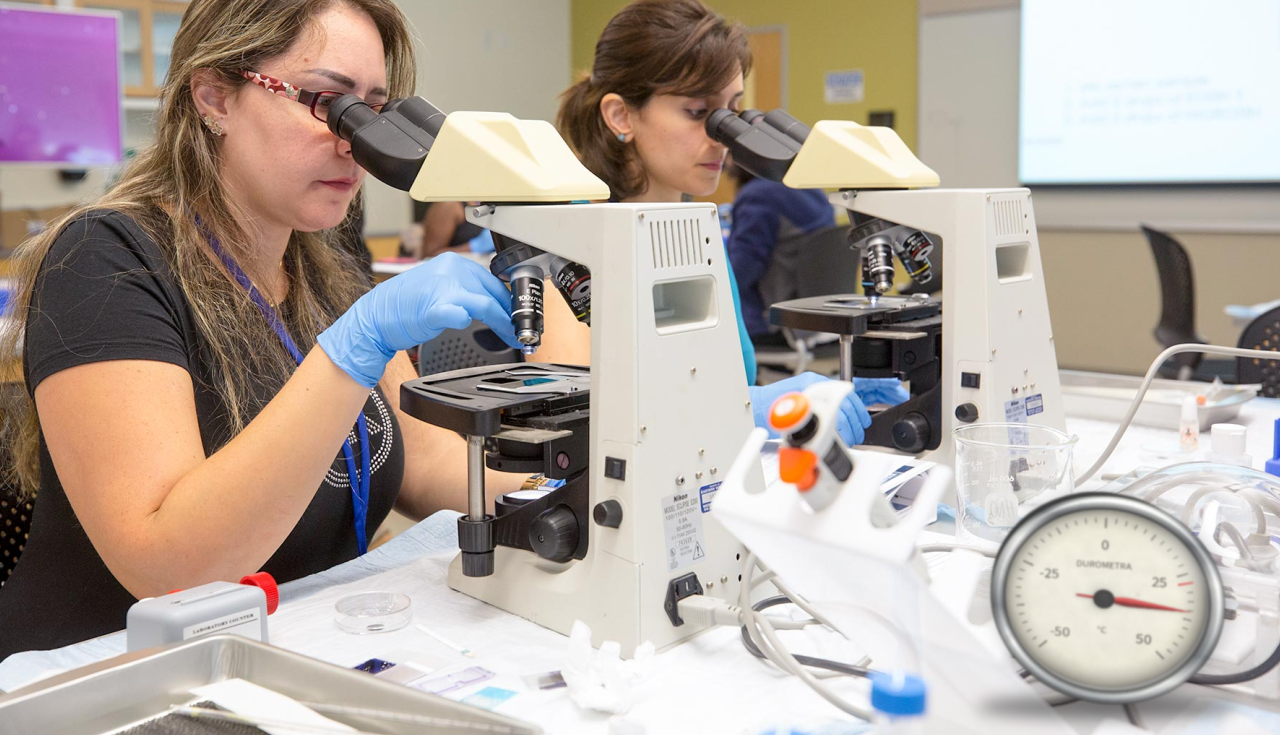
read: 35 °C
